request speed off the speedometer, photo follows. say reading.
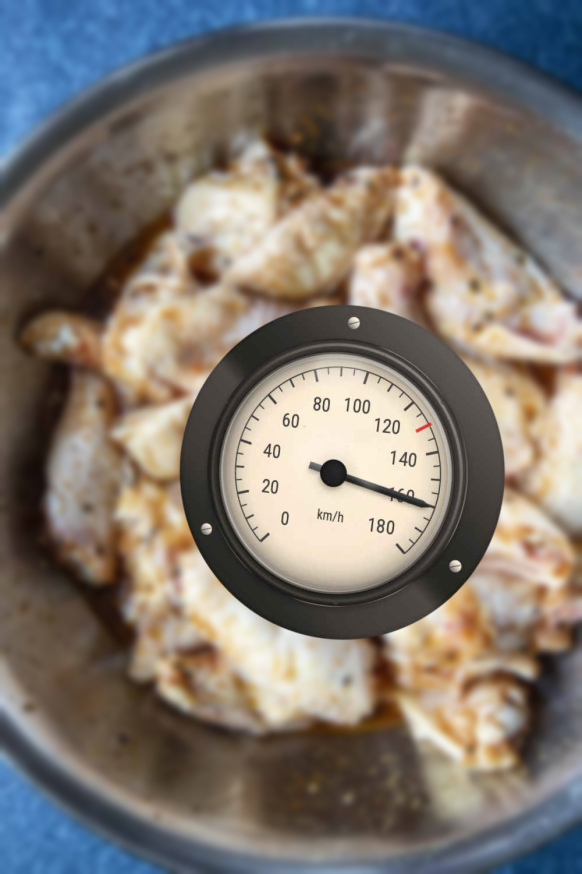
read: 160 km/h
